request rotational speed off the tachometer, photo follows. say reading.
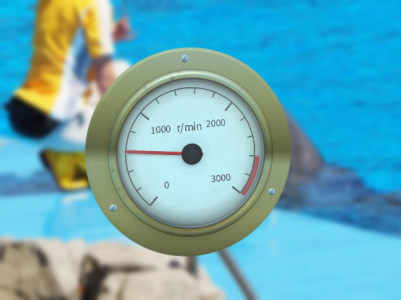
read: 600 rpm
